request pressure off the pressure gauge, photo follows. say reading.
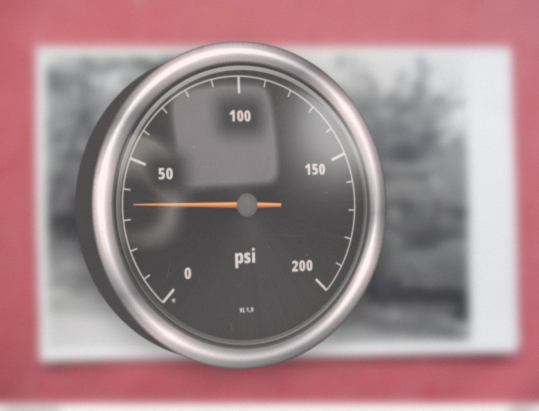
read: 35 psi
